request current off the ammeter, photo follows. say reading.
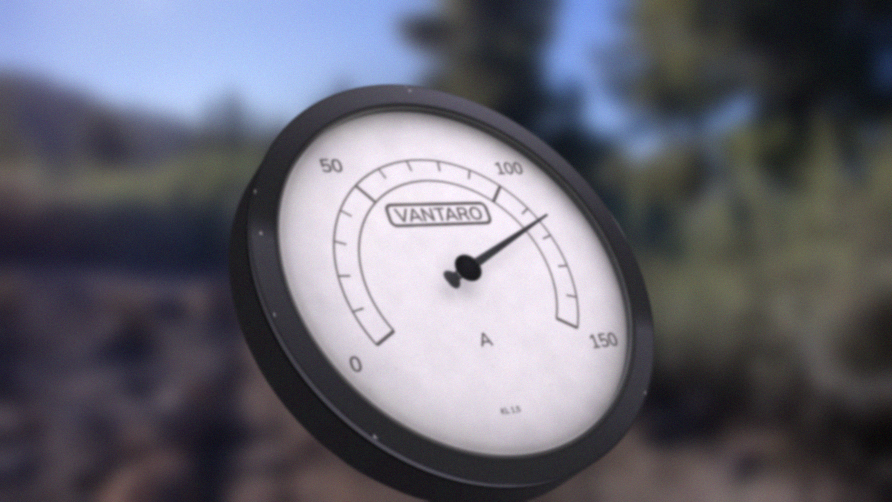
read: 115 A
